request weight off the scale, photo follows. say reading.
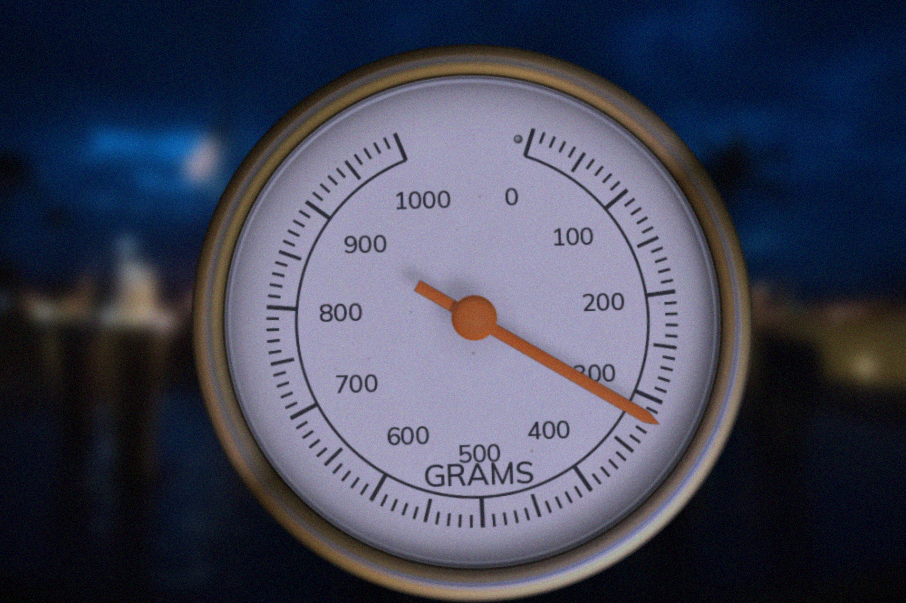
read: 320 g
